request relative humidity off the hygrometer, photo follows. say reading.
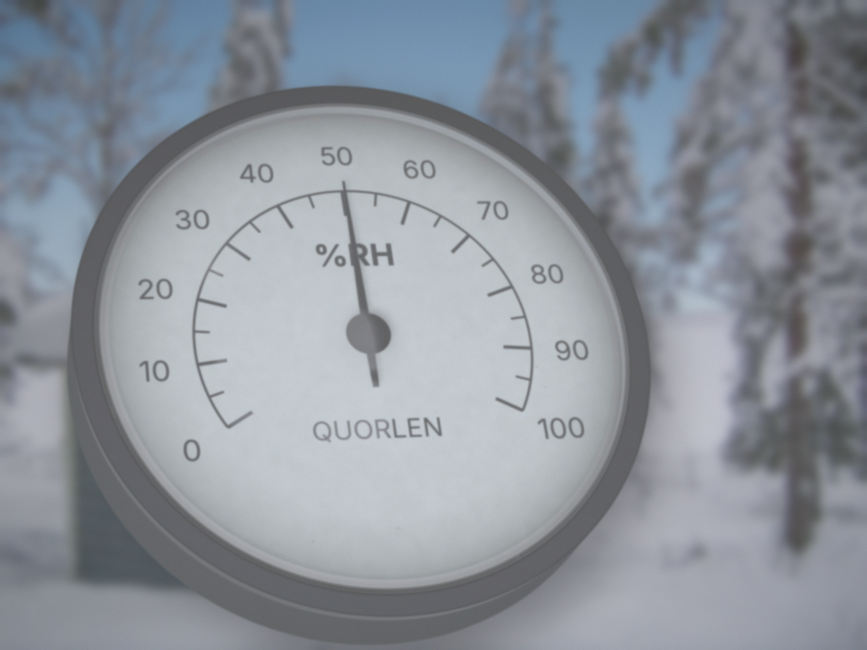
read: 50 %
